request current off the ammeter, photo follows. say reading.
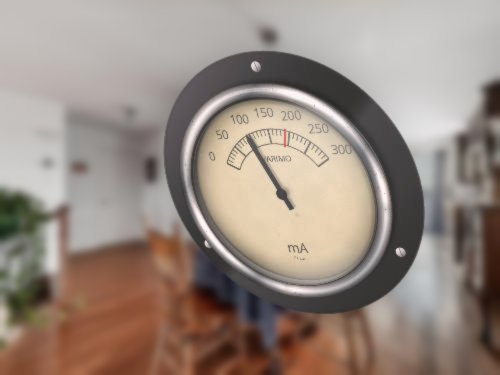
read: 100 mA
